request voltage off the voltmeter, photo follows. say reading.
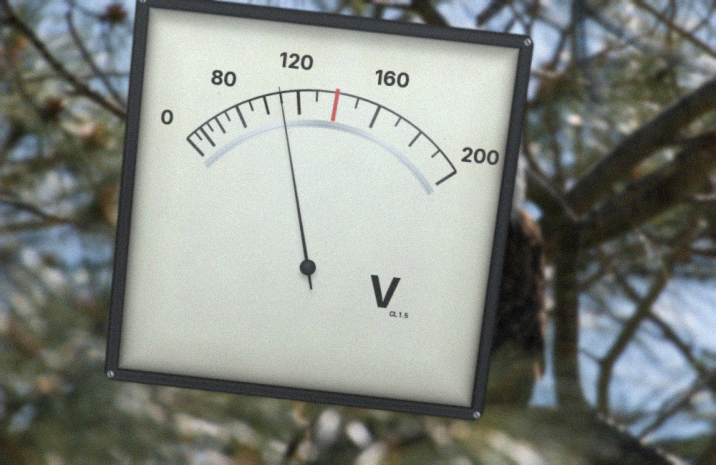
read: 110 V
